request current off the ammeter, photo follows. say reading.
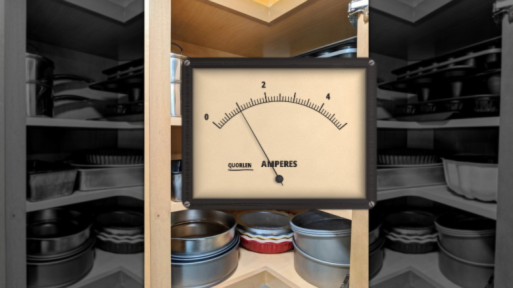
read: 1 A
